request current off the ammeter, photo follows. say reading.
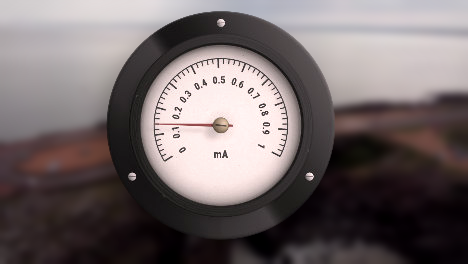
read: 0.14 mA
